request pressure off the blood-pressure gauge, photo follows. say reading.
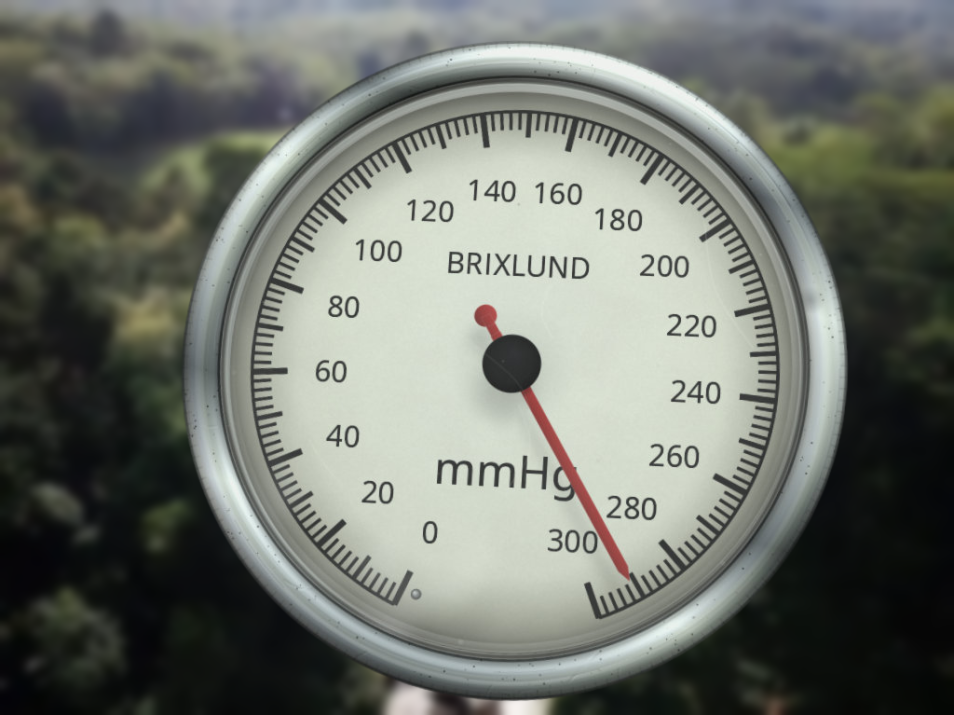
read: 291 mmHg
